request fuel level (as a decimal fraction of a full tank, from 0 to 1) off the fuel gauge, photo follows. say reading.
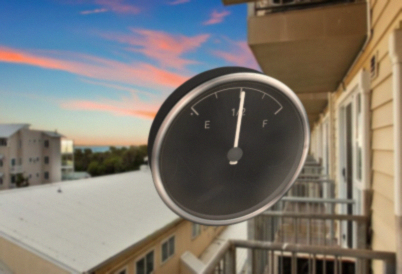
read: 0.5
